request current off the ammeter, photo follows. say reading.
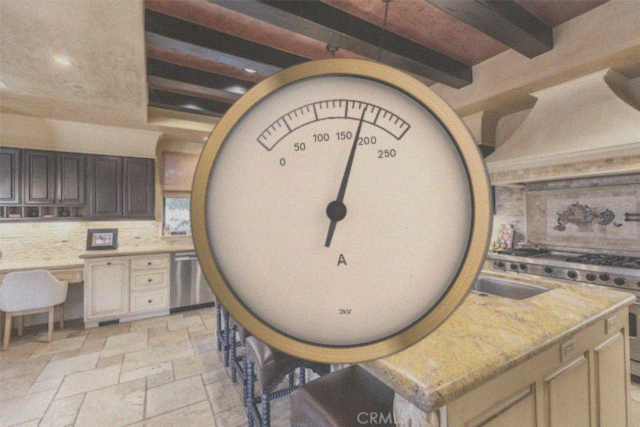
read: 180 A
